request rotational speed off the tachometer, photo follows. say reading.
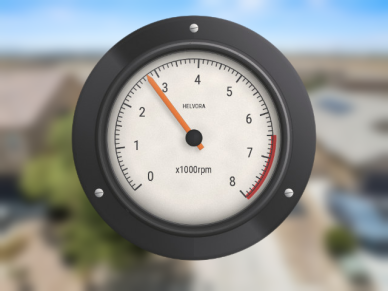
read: 2800 rpm
